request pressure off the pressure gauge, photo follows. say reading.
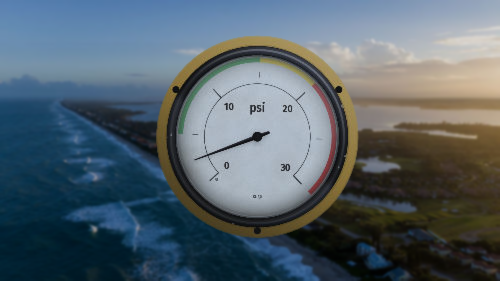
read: 2.5 psi
